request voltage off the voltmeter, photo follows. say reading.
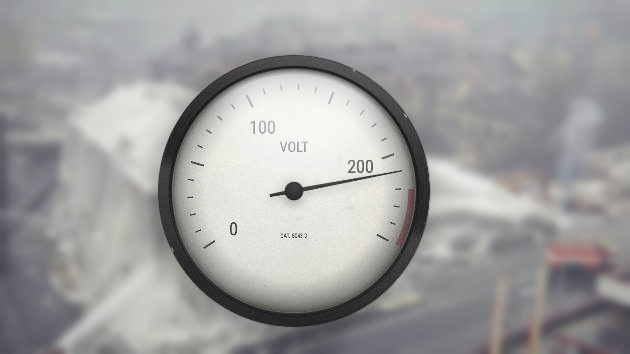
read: 210 V
